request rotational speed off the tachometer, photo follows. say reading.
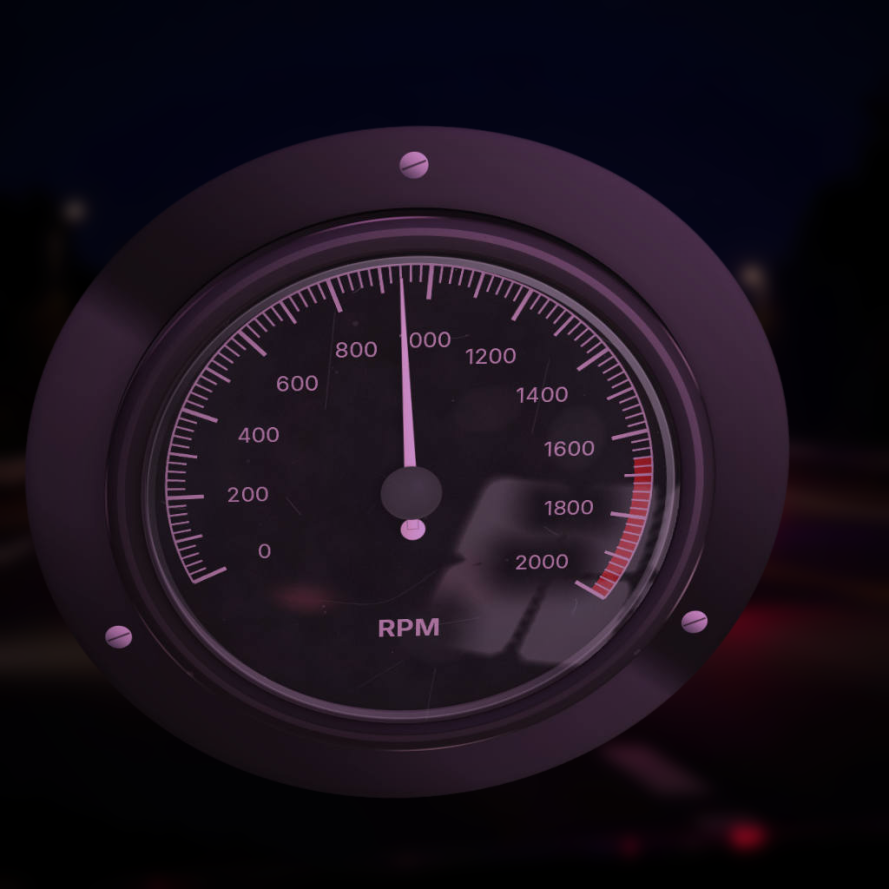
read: 940 rpm
